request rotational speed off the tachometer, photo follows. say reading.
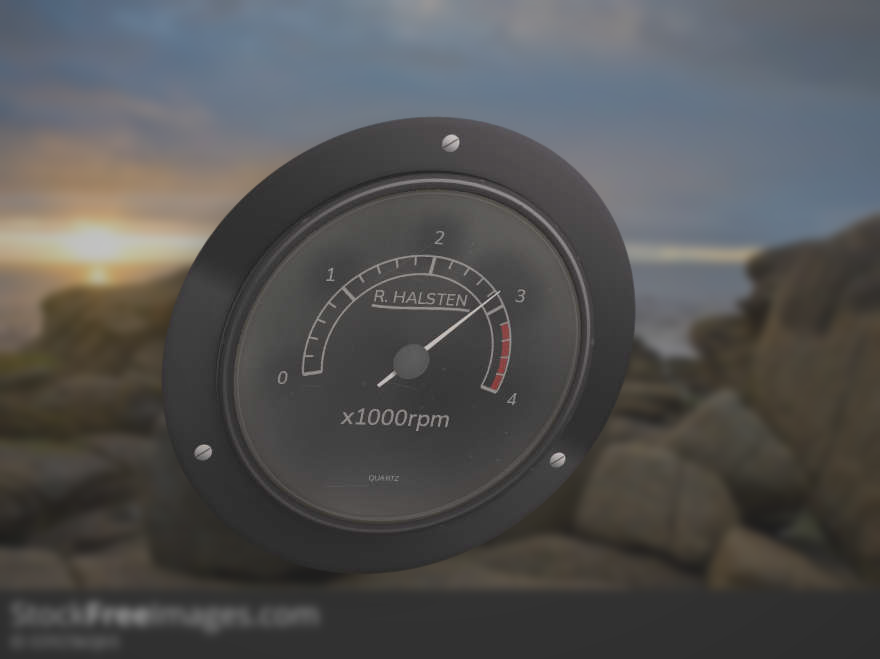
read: 2800 rpm
